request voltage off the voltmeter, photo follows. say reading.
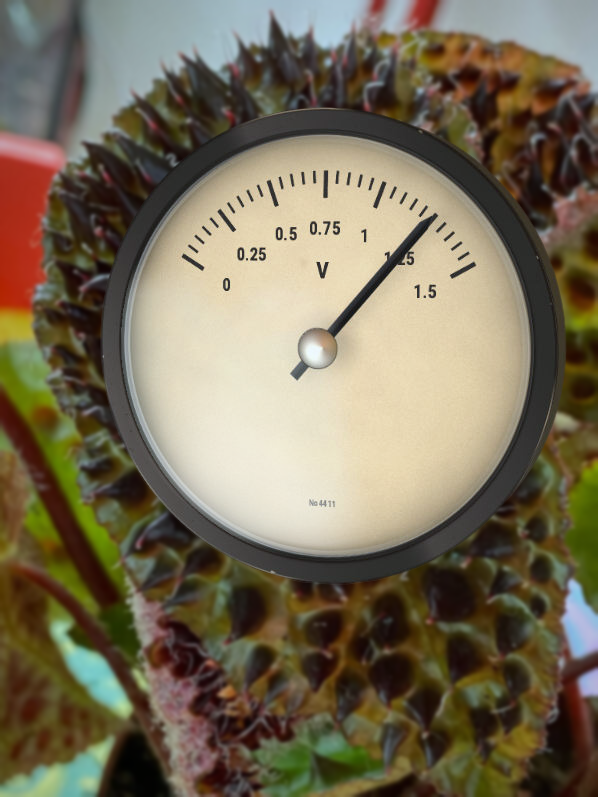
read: 1.25 V
